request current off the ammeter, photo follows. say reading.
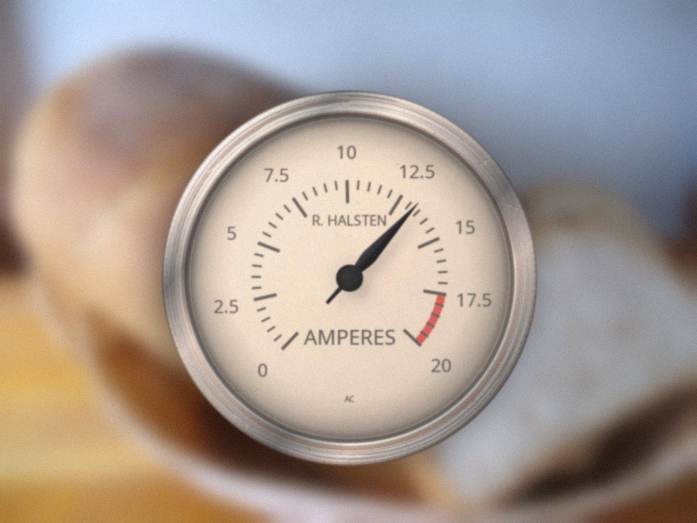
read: 13.25 A
